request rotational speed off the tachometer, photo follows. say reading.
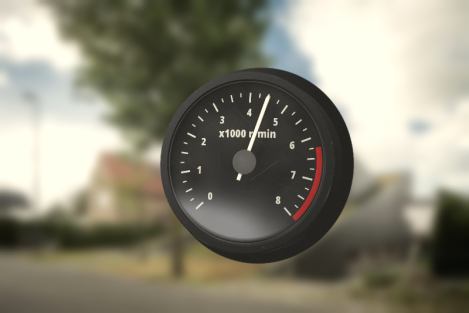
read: 4500 rpm
